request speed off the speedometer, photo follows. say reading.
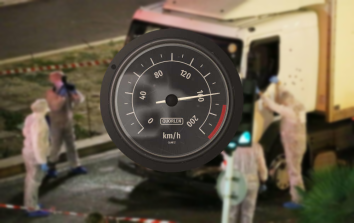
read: 160 km/h
